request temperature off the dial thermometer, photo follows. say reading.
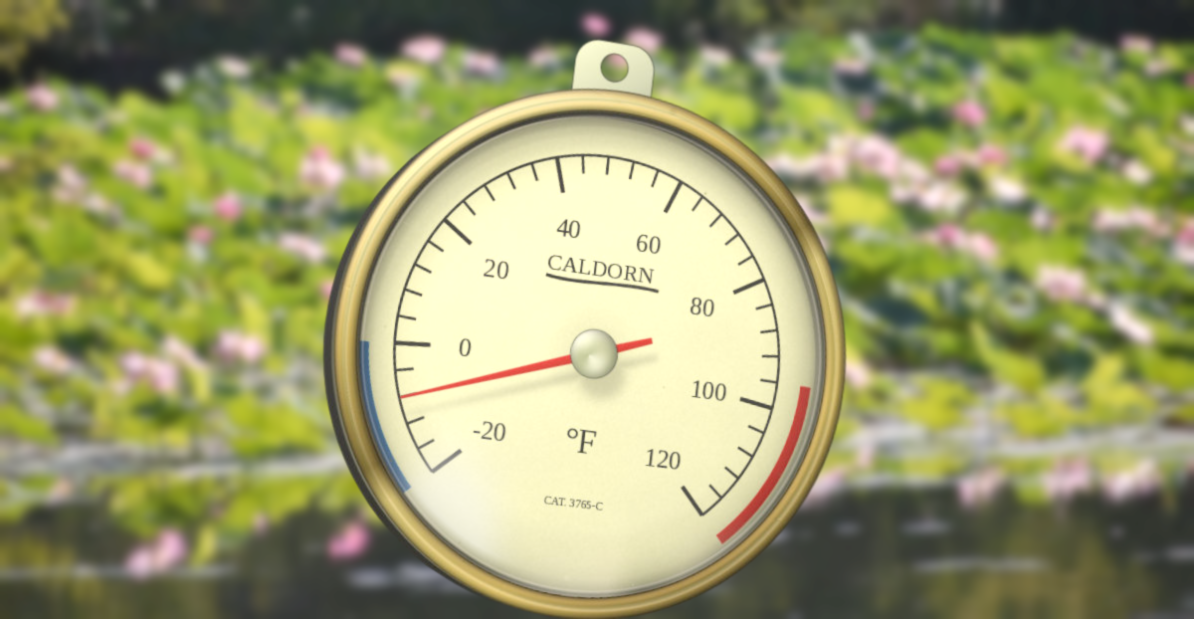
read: -8 °F
